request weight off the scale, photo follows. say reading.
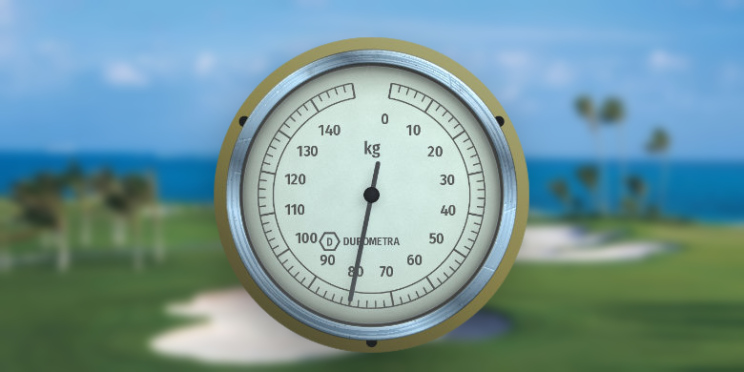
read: 80 kg
